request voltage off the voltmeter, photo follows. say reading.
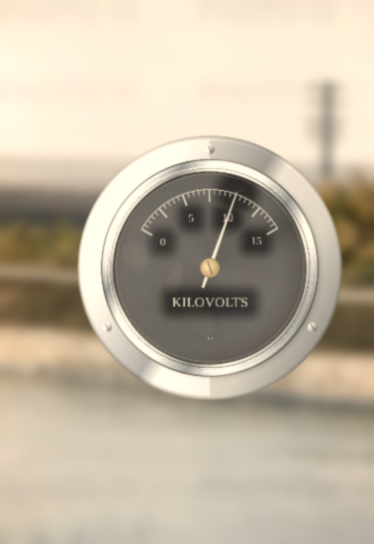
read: 10 kV
